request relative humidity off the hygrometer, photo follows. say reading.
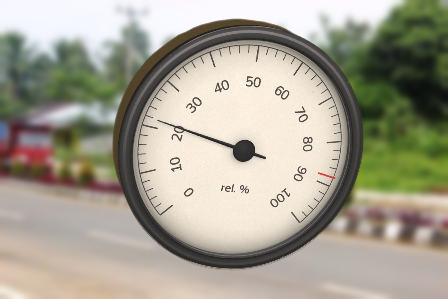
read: 22 %
